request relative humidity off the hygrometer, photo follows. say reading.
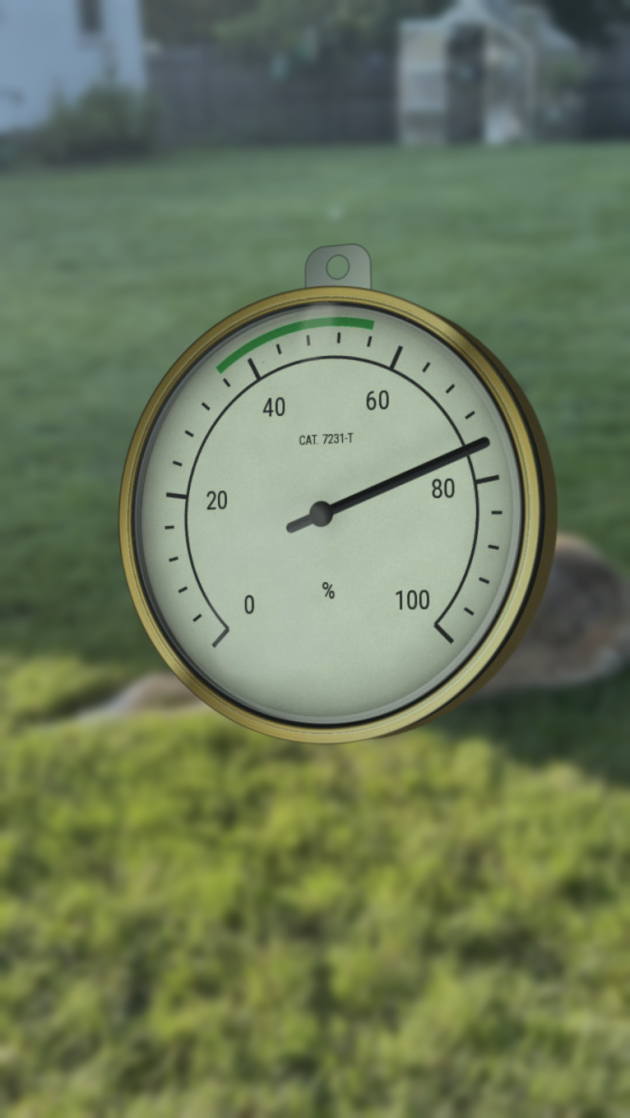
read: 76 %
